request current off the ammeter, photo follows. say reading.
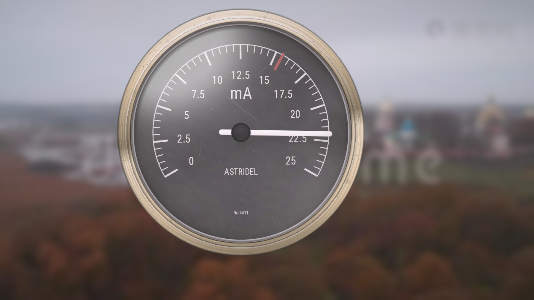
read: 22 mA
